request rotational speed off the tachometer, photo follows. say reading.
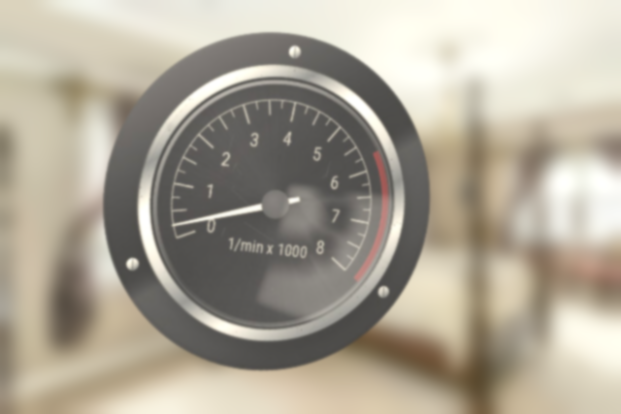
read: 250 rpm
